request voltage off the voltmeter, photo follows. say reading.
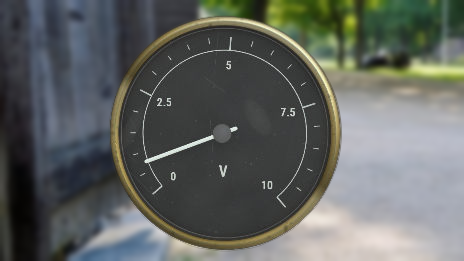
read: 0.75 V
